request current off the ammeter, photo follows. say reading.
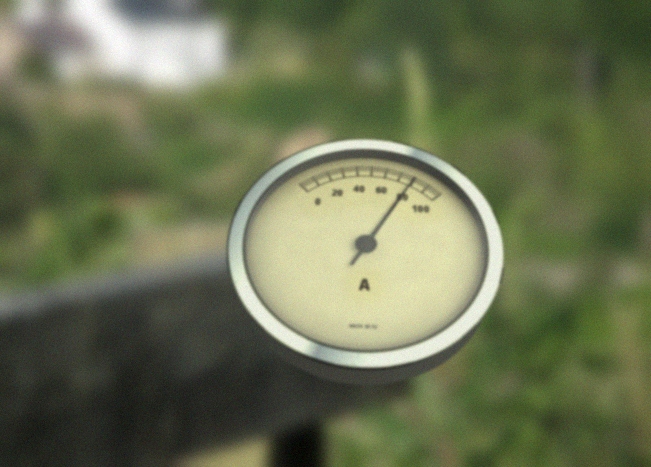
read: 80 A
